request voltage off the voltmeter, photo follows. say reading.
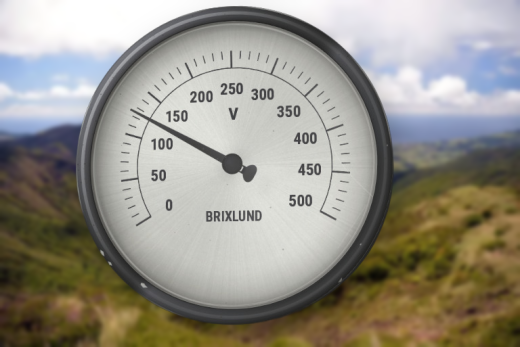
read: 125 V
